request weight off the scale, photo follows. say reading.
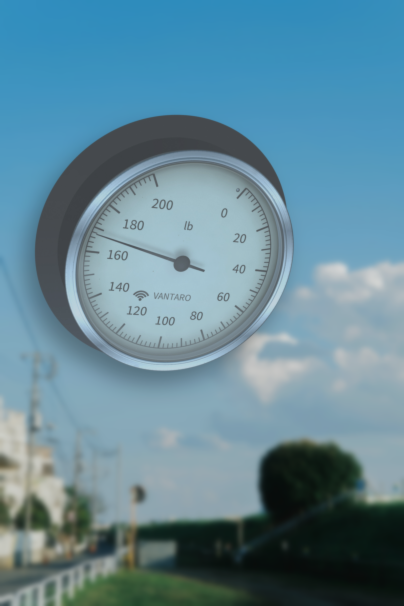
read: 168 lb
